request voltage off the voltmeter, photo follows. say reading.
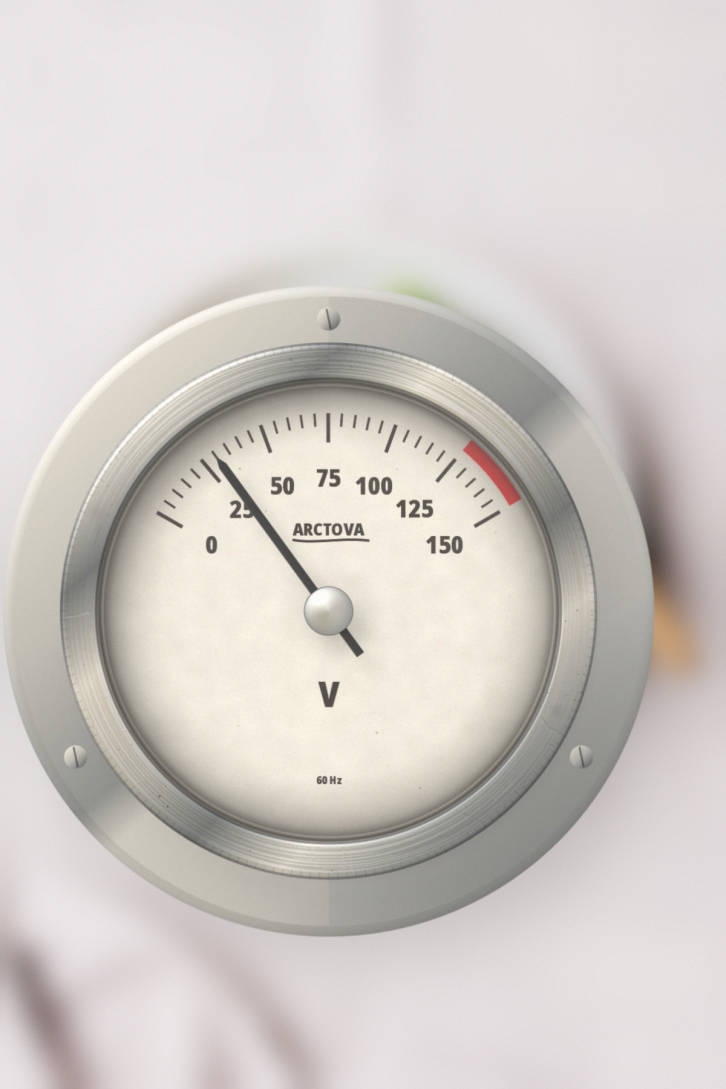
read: 30 V
